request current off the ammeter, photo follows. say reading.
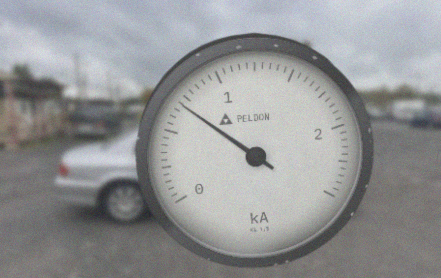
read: 0.7 kA
